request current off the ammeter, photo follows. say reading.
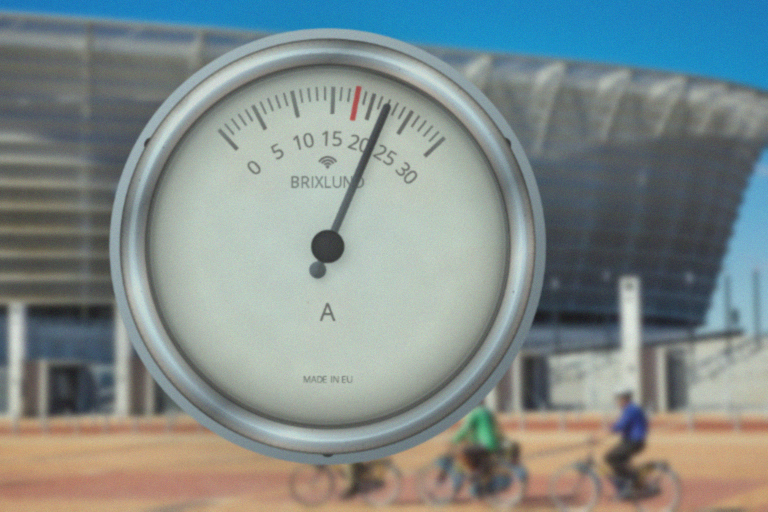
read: 22 A
